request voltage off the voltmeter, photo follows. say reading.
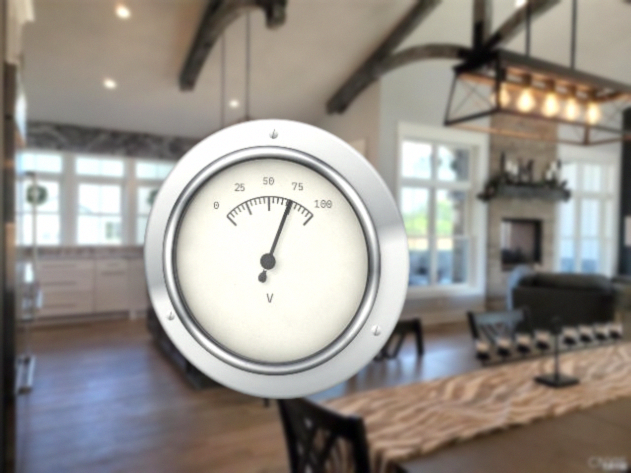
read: 75 V
